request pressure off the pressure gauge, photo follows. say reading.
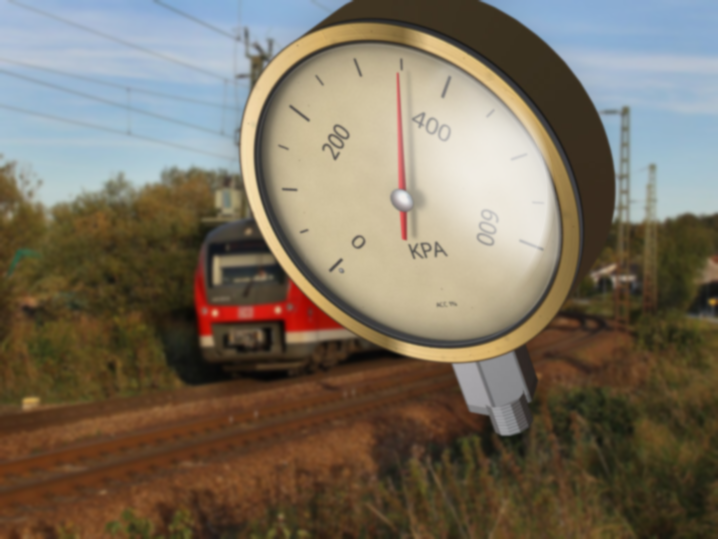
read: 350 kPa
